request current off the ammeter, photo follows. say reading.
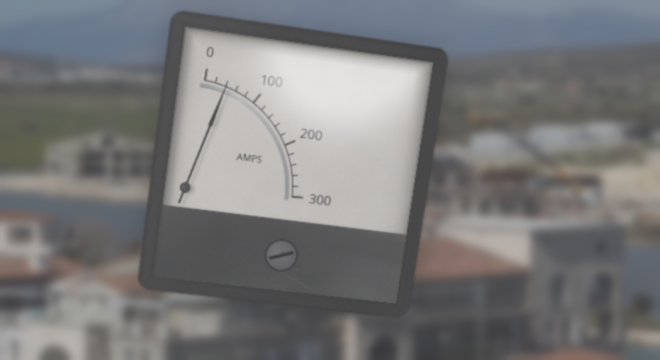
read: 40 A
